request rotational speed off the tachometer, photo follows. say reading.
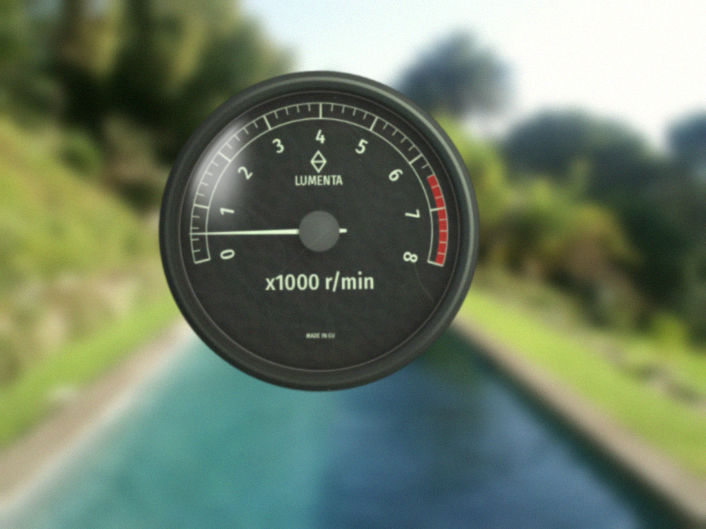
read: 500 rpm
